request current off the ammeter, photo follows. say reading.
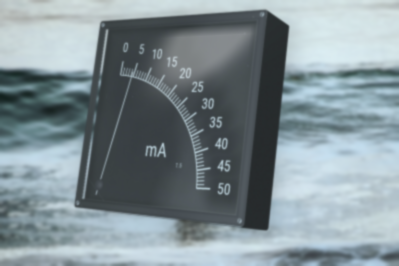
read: 5 mA
